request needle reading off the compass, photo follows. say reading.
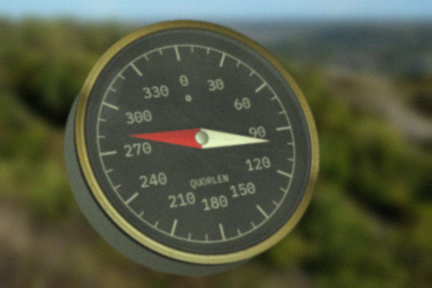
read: 280 °
